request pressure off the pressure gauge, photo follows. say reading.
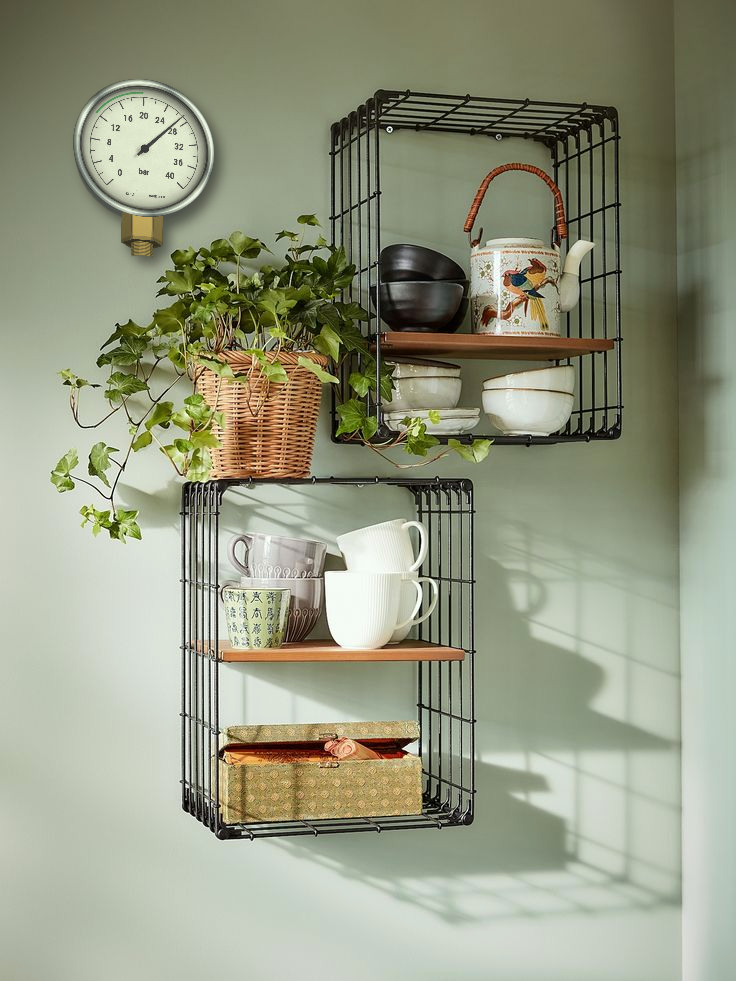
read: 27 bar
